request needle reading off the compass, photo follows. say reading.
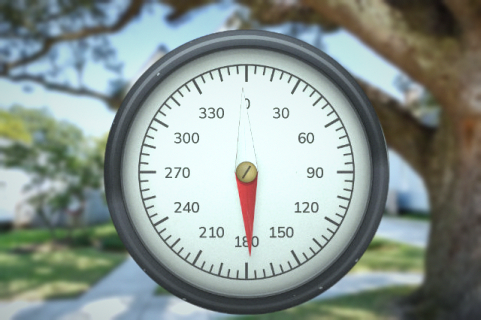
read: 177.5 °
